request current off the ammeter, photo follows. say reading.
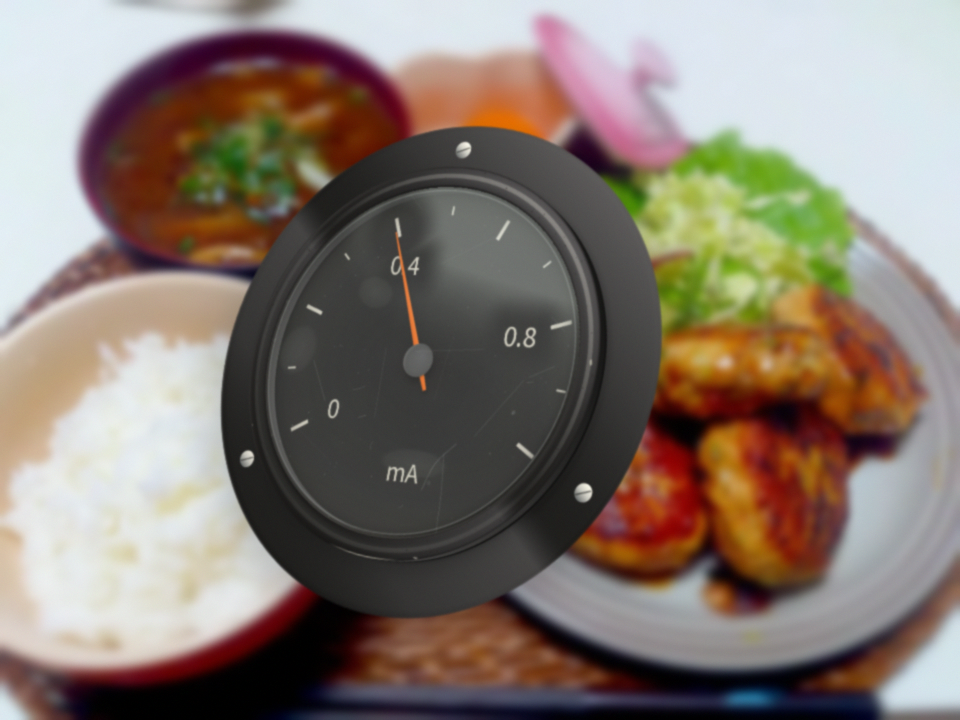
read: 0.4 mA
